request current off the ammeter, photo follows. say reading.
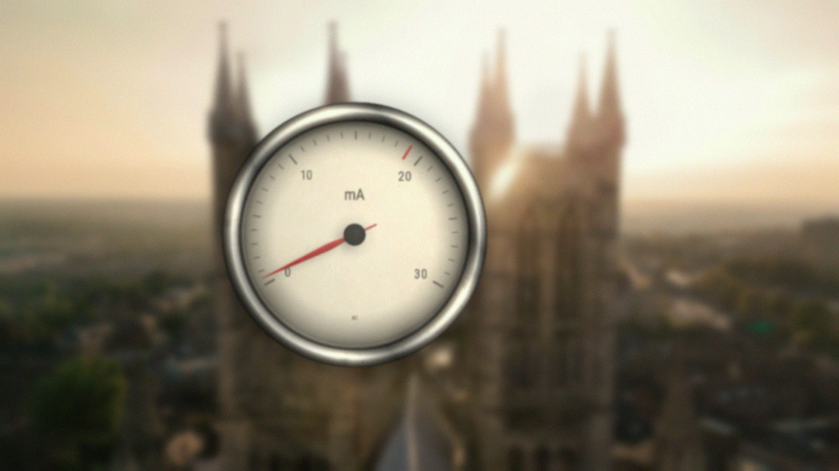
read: 0.5 mA
